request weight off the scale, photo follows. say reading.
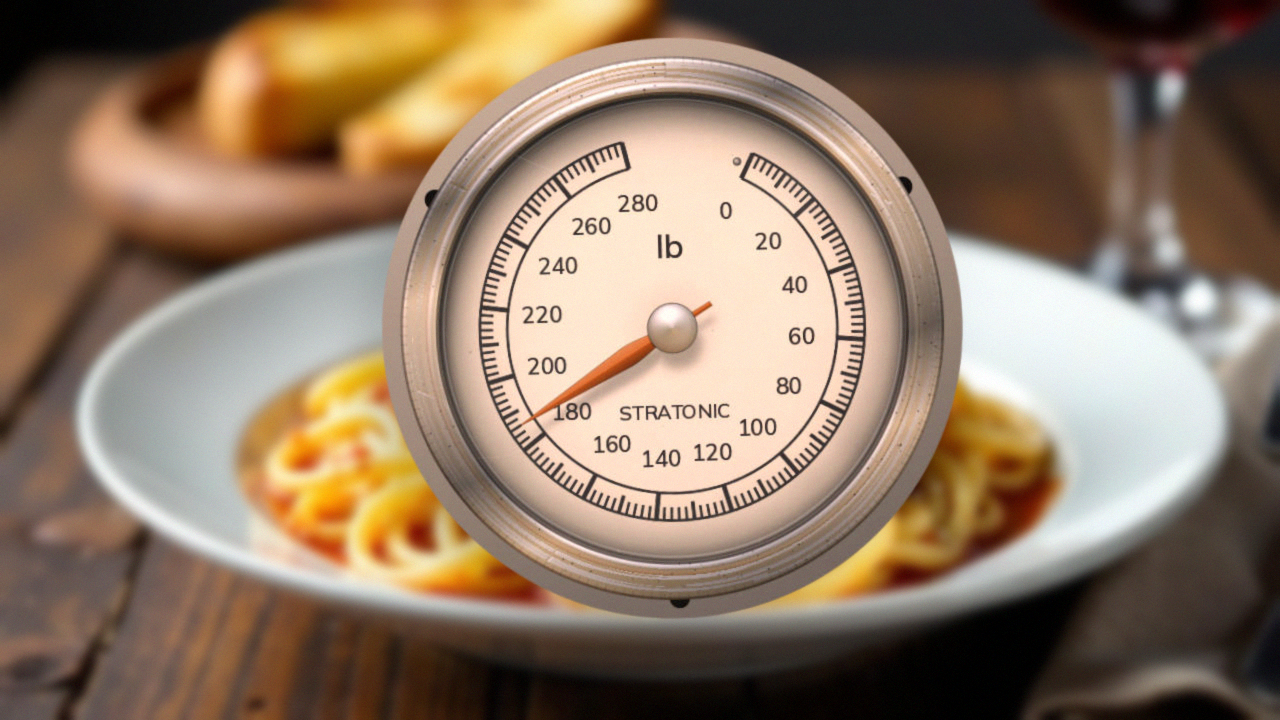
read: 186 lb
